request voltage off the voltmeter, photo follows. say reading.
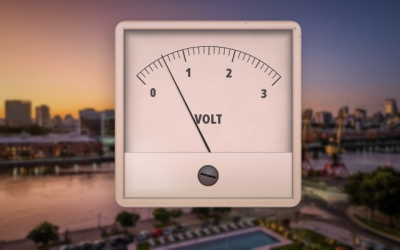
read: 0.6 V
